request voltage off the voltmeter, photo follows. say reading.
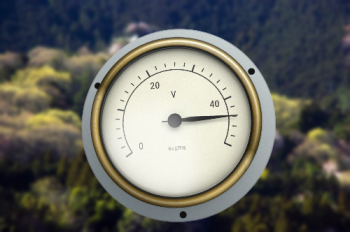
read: 44 V
